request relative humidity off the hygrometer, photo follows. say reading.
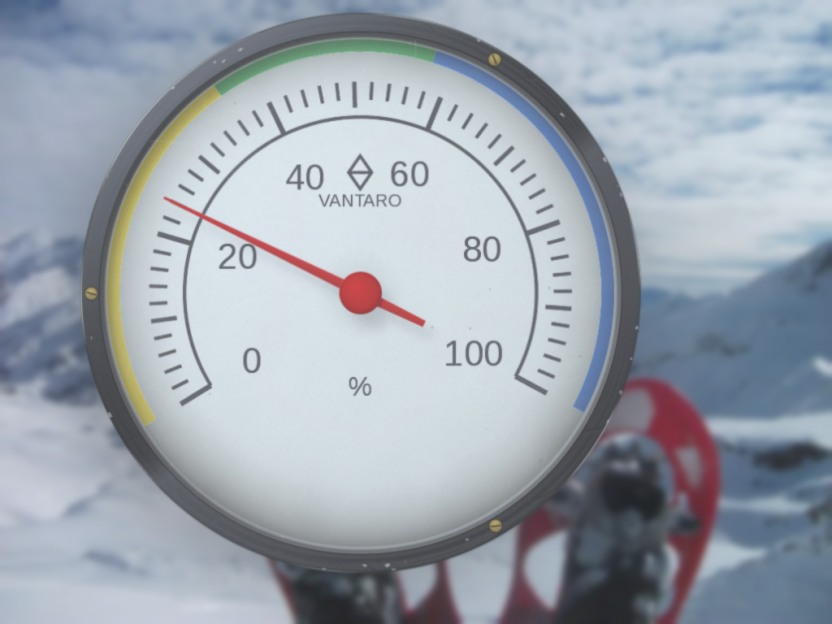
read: 24 %
